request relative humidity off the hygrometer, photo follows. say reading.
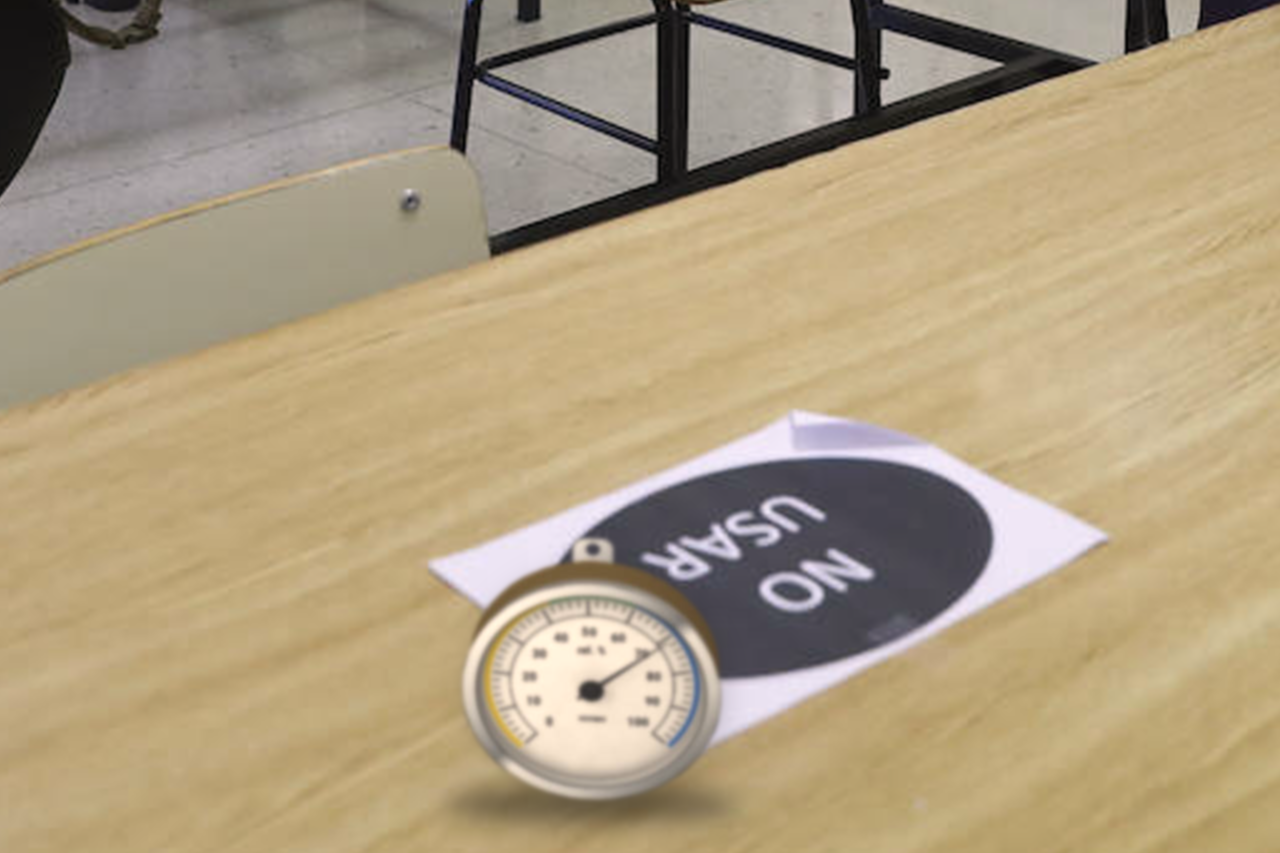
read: 70 %
